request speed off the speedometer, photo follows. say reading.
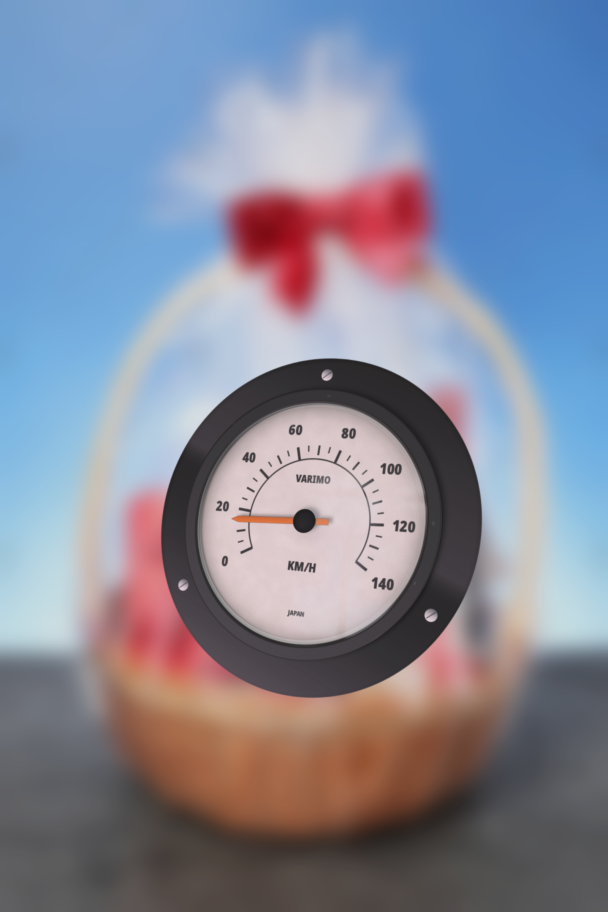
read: 15 km/h
